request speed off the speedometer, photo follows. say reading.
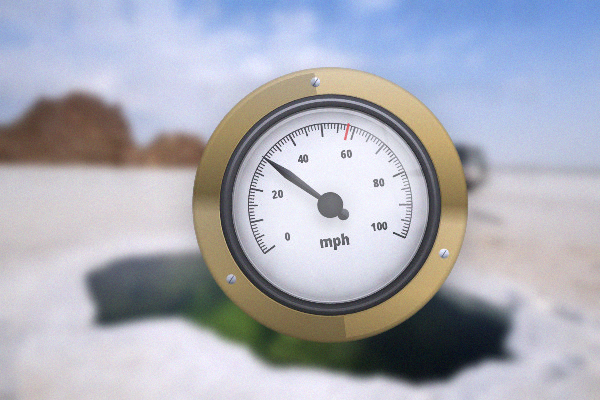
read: 30 mph
